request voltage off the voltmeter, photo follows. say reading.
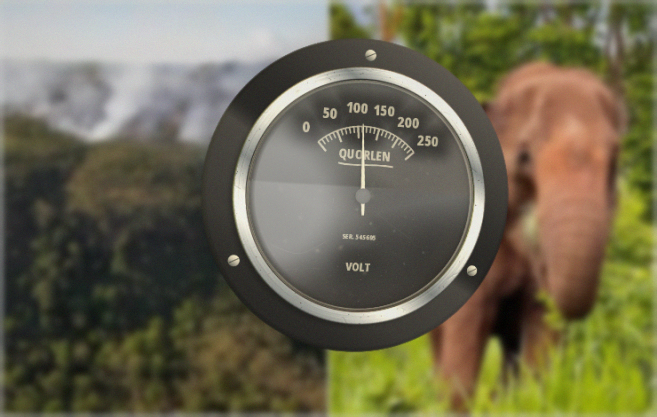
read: 110 V
